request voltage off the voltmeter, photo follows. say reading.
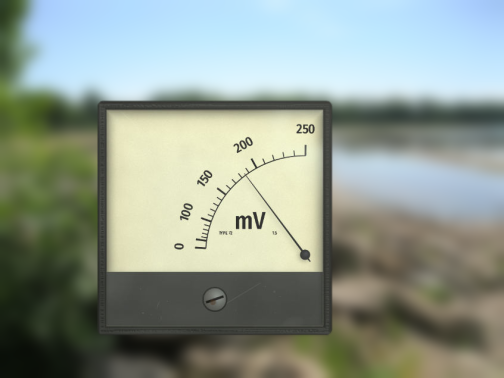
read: 185 mV
